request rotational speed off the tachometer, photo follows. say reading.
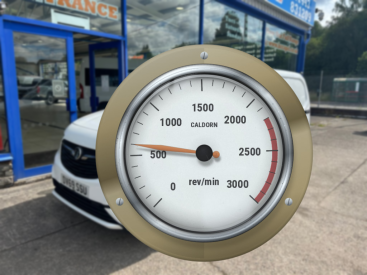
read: 600 rpm
